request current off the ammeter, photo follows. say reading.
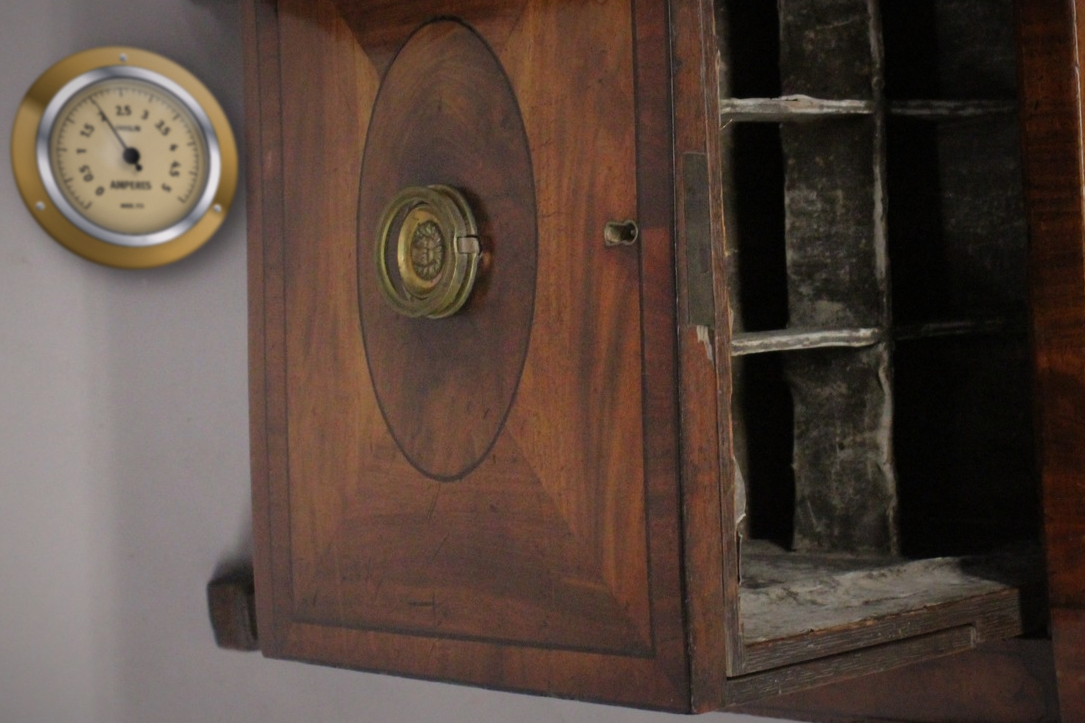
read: 2 A
